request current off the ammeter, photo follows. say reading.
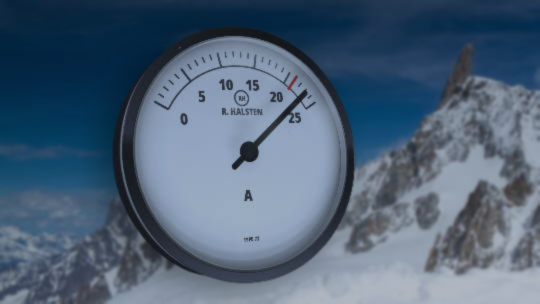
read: 23 A
